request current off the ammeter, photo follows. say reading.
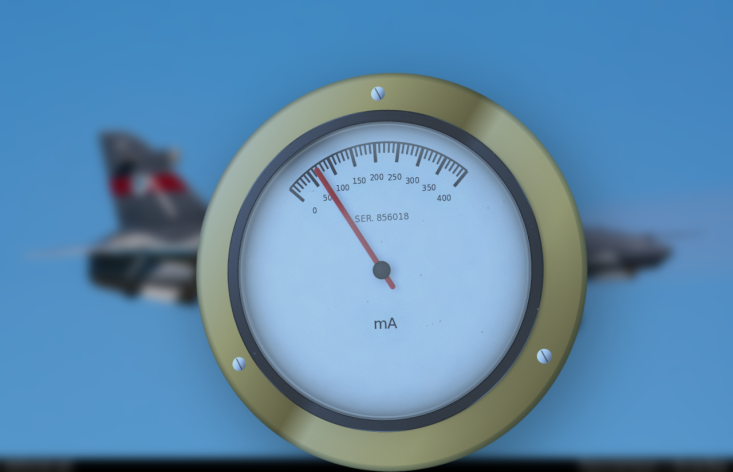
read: 70 mA
